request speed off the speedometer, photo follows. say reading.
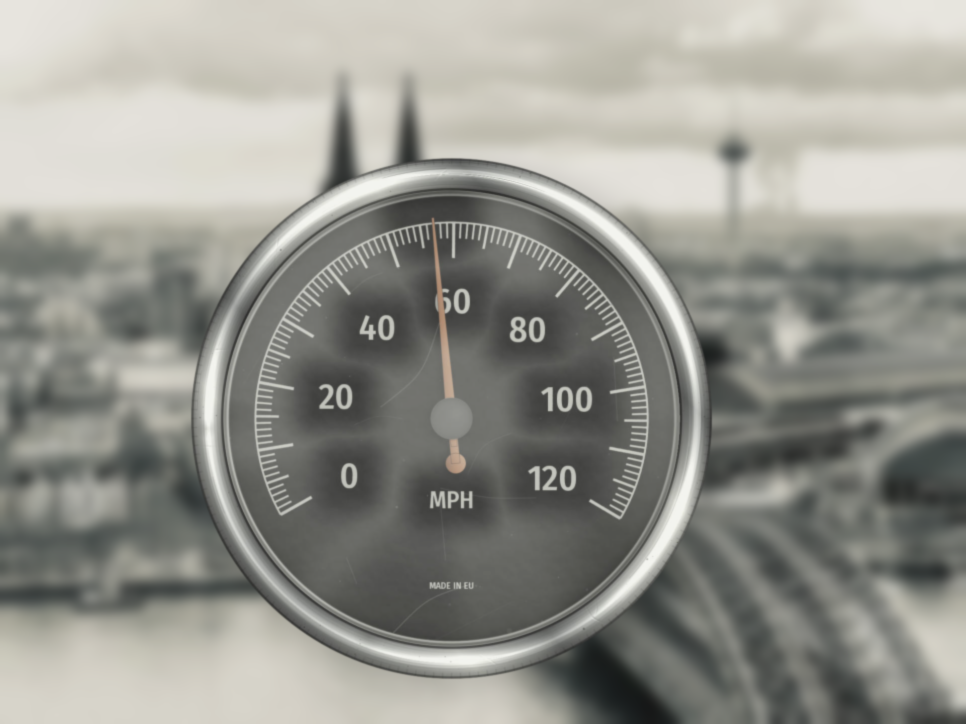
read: 57 mph
